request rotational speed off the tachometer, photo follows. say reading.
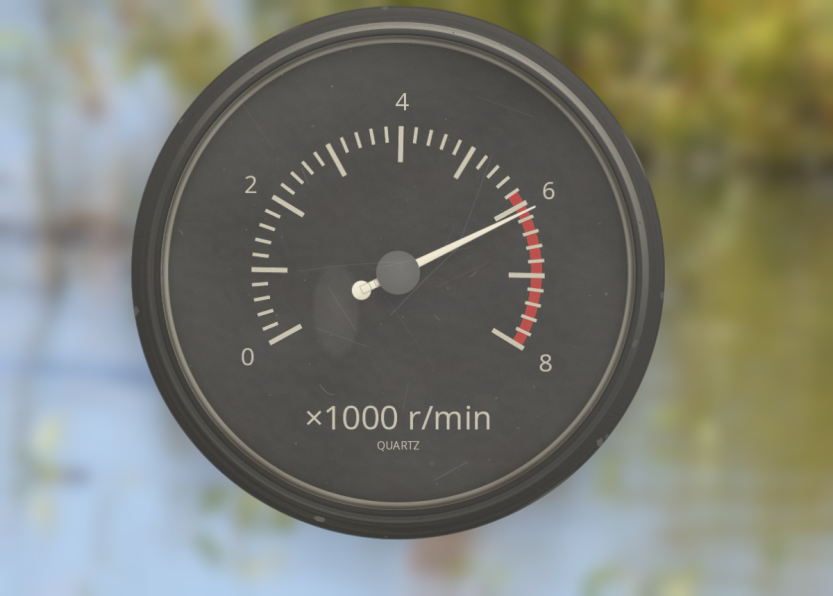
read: 6100 rpm
